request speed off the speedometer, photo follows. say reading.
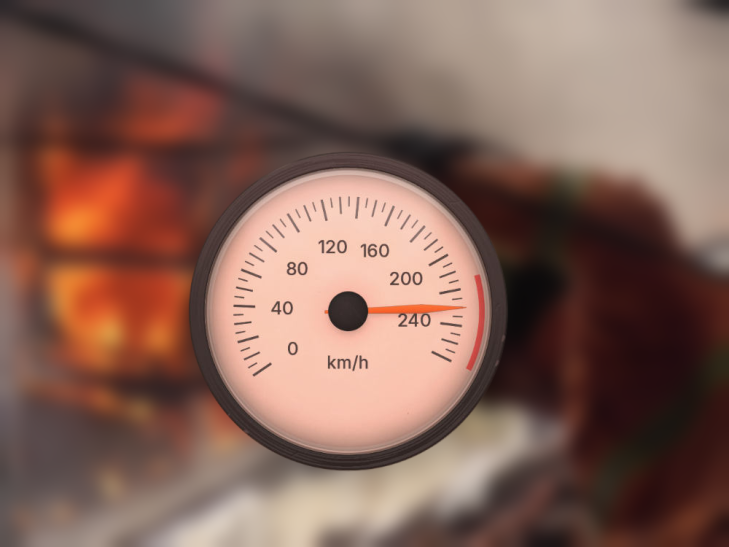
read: 230 km/h
